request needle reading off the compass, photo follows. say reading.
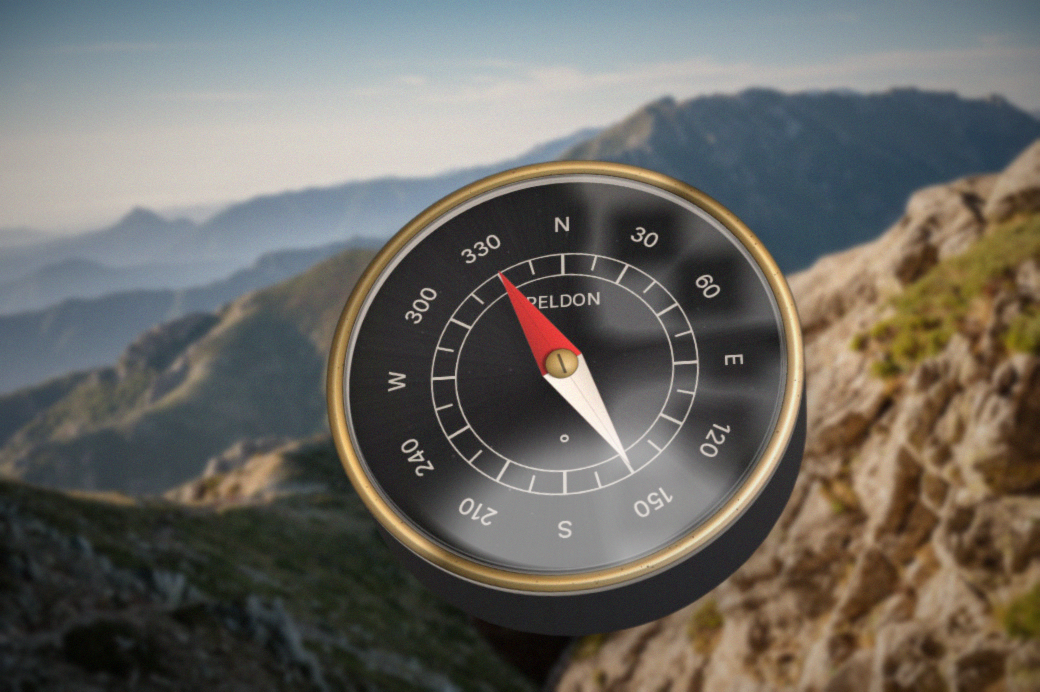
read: 330 °
